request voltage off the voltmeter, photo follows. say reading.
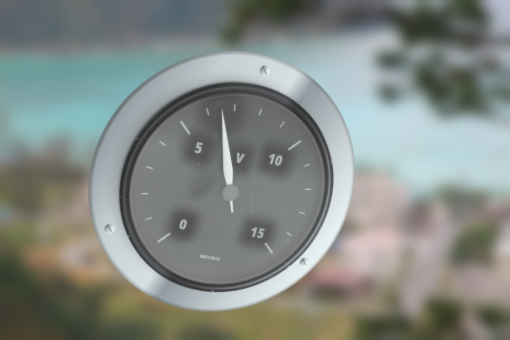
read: 6.5 V
